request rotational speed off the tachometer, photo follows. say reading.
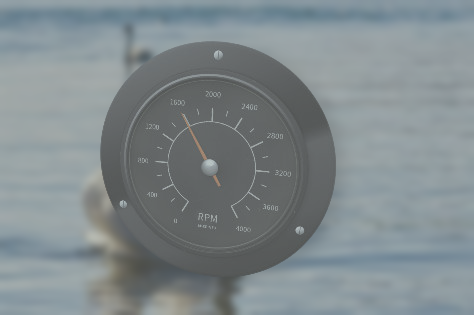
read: 1600 rpm
